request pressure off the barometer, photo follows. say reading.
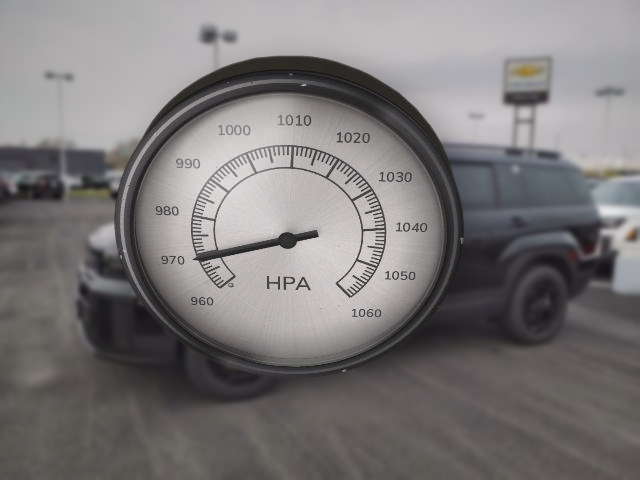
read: 970 hPa
